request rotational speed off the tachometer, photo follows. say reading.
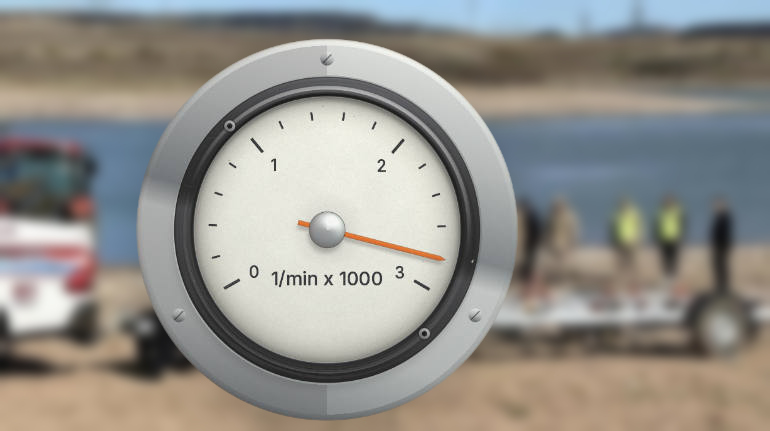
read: 2800 rpm
